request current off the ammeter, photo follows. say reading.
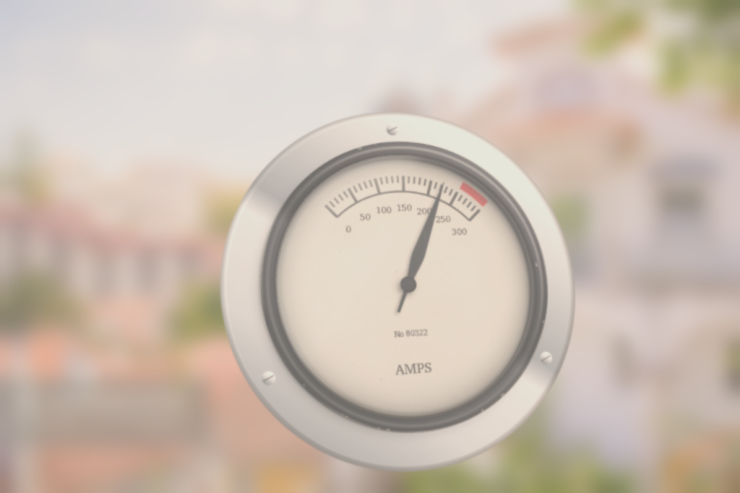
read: 220 A
